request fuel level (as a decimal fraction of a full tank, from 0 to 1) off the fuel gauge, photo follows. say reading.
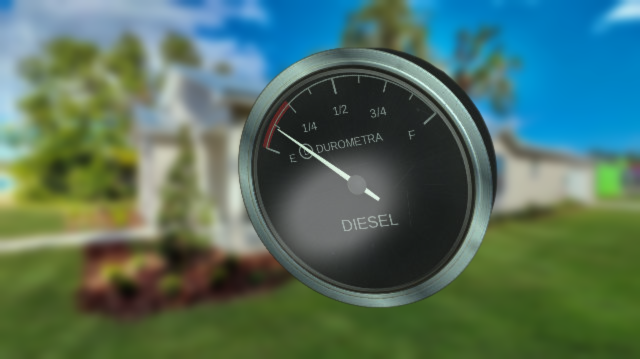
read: 0.125
